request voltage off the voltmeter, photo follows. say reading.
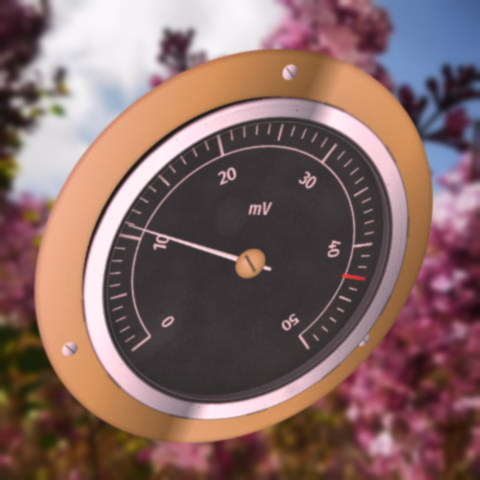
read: 11 mV
